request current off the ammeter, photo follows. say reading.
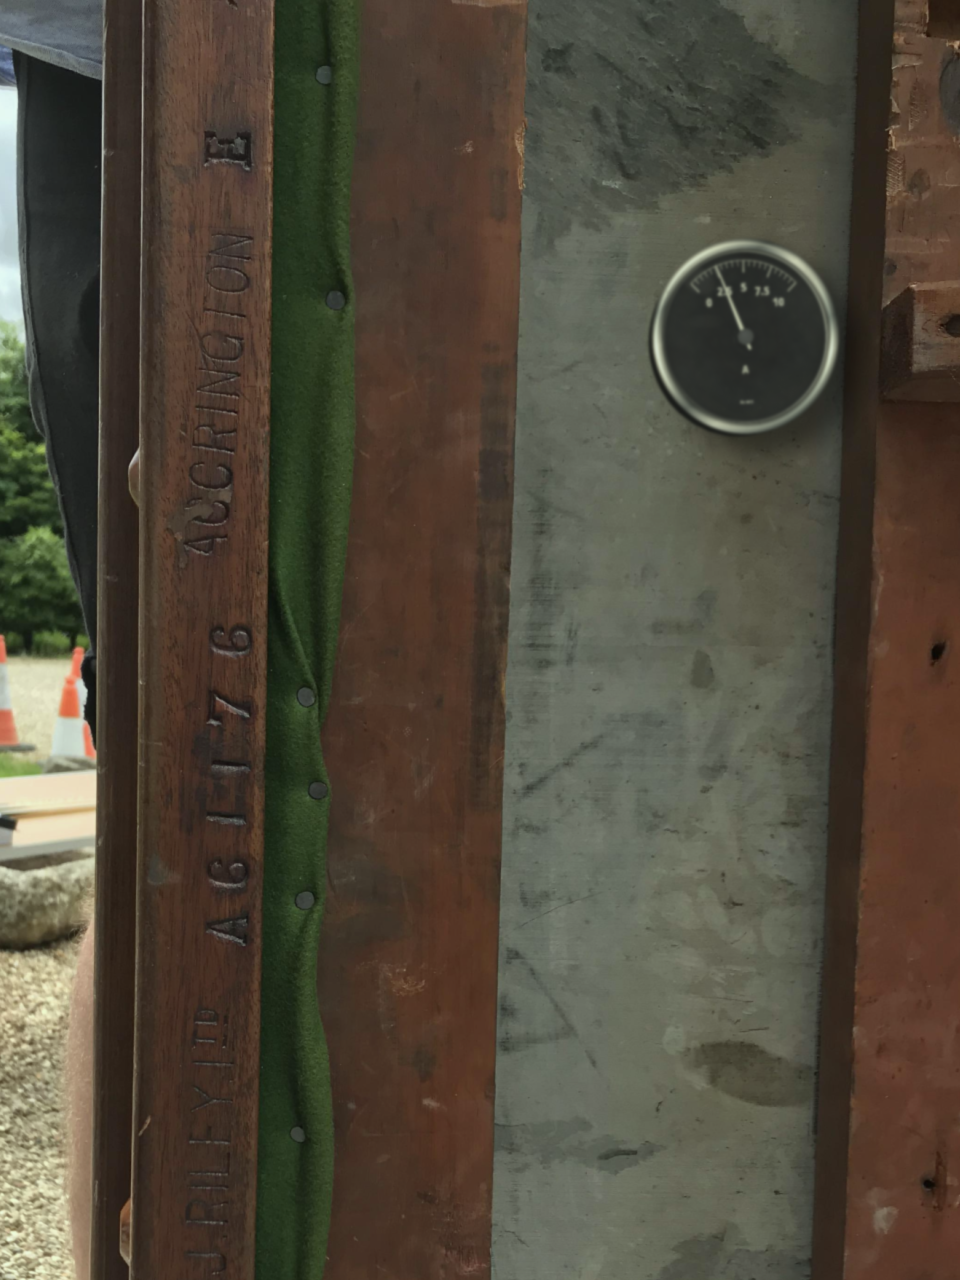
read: 2.5 A
